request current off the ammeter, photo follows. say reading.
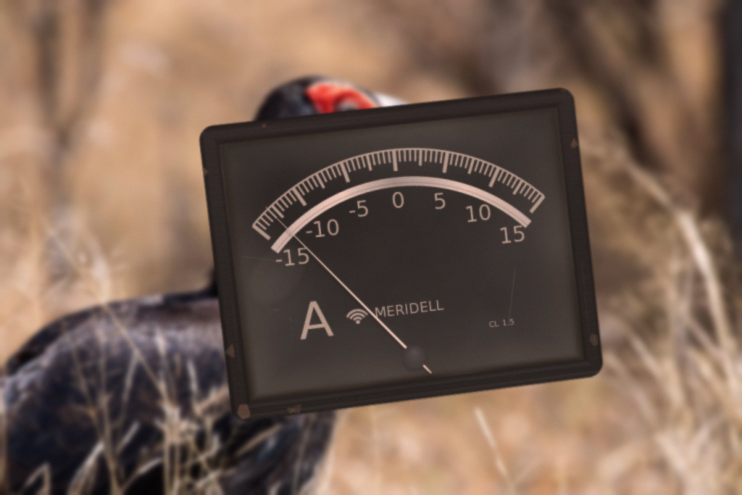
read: -13 A
